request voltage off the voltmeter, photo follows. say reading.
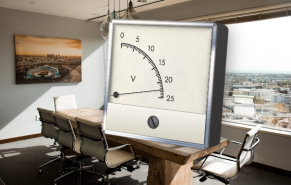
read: 22.5 V
